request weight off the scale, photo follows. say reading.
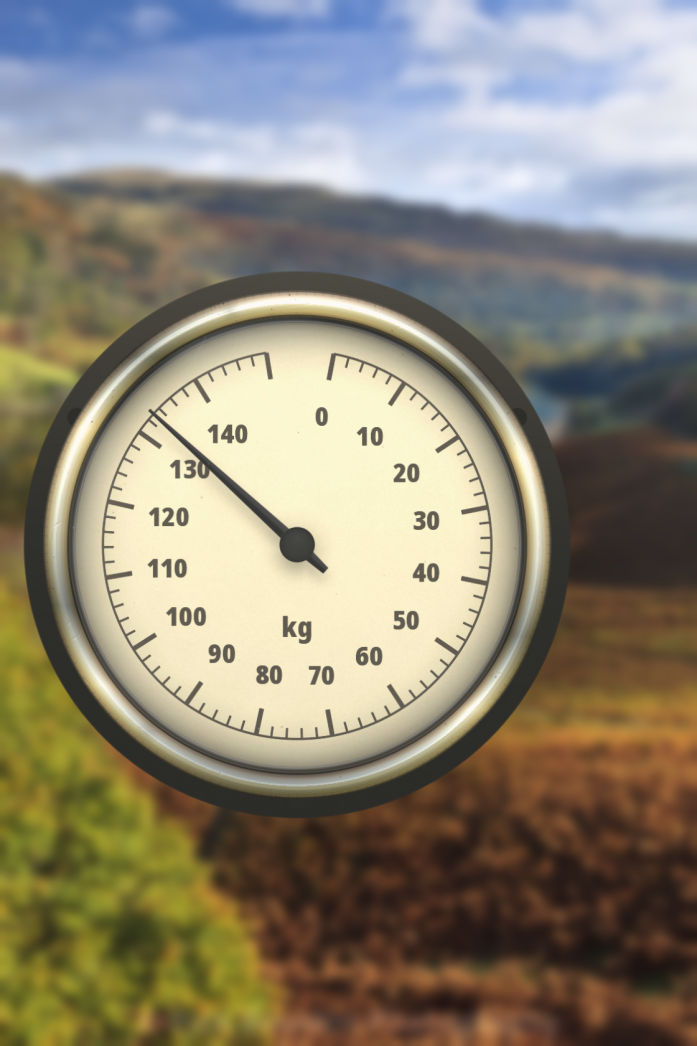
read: 133 kg
